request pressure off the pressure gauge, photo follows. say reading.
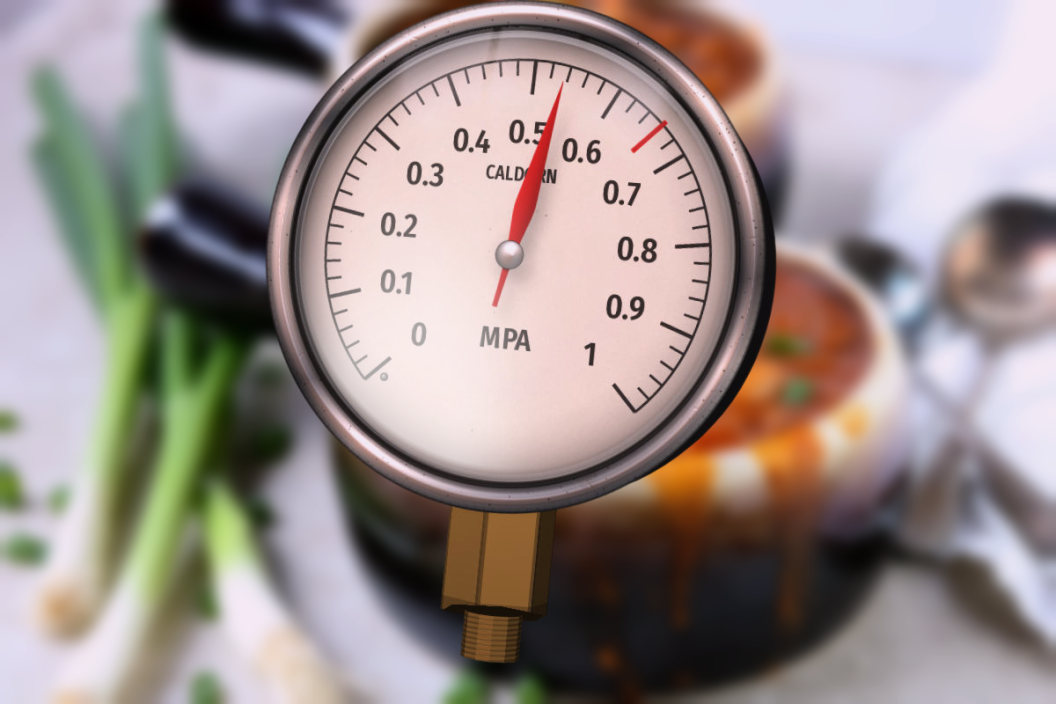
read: 0.54 MPa
